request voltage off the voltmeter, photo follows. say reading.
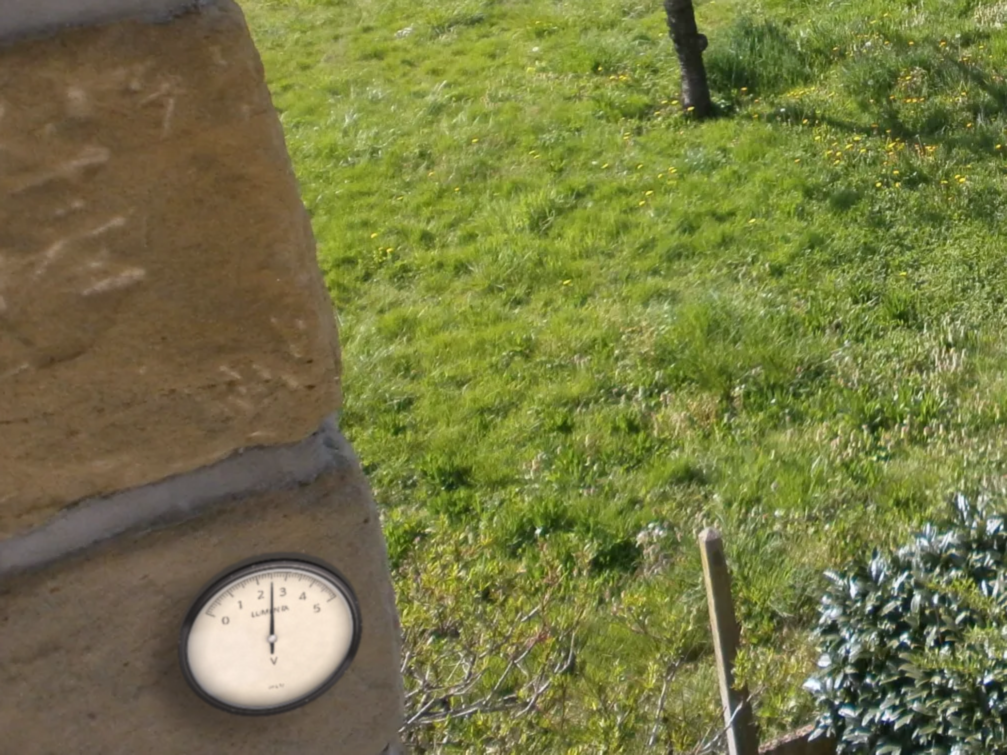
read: 2.5 V
